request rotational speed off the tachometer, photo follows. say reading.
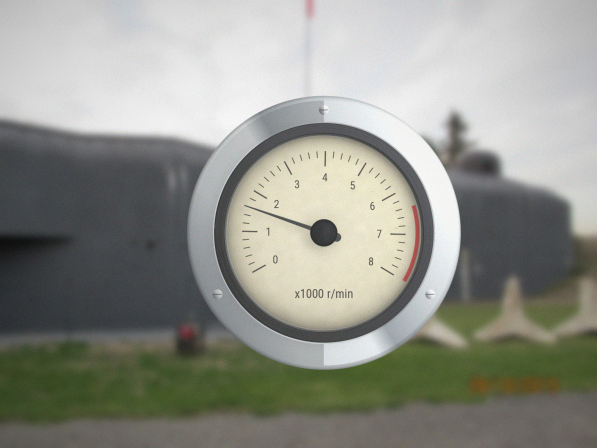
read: 1600 rpm
